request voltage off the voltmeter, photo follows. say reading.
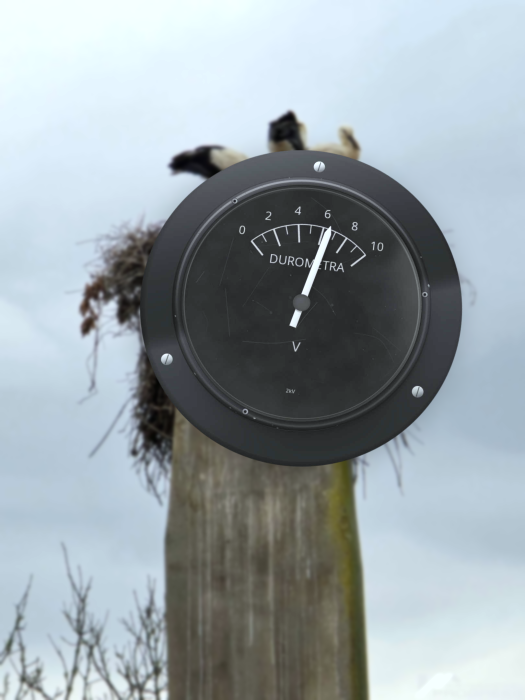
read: 6.5 V
